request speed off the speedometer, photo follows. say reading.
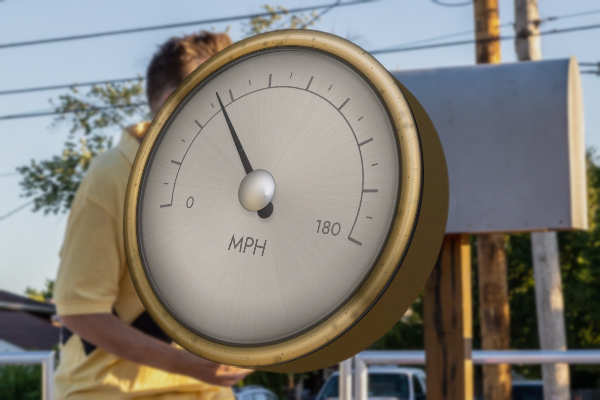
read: 55 mph
